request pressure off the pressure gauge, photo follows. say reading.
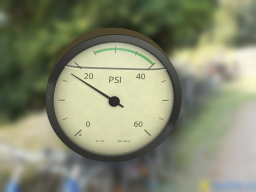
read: 17.5 psi
